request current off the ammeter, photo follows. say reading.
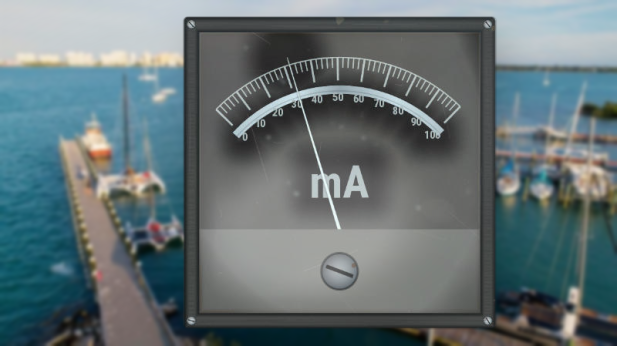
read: 32 mA
